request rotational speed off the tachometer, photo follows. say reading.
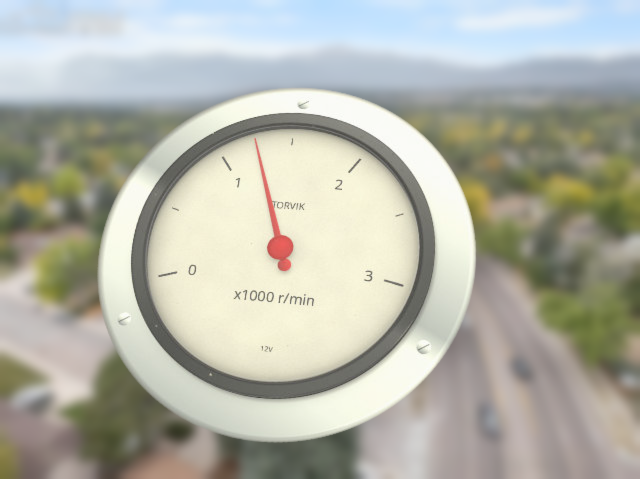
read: 1250 rpm
